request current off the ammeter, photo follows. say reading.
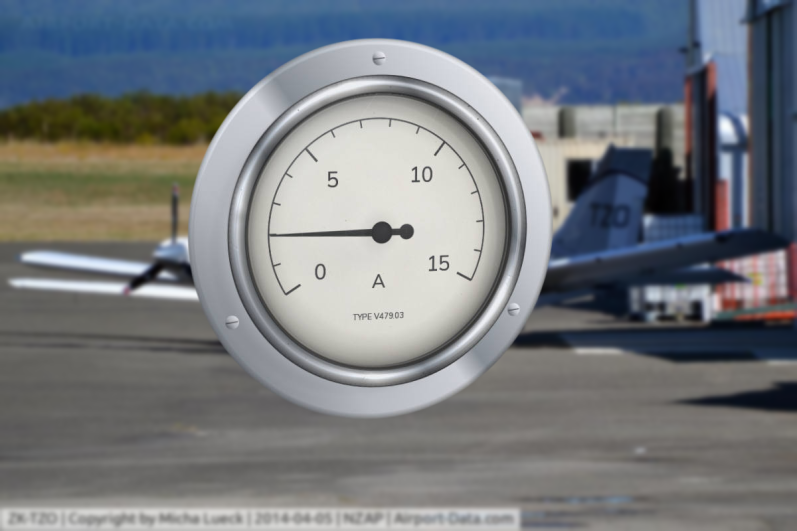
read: 2 A
